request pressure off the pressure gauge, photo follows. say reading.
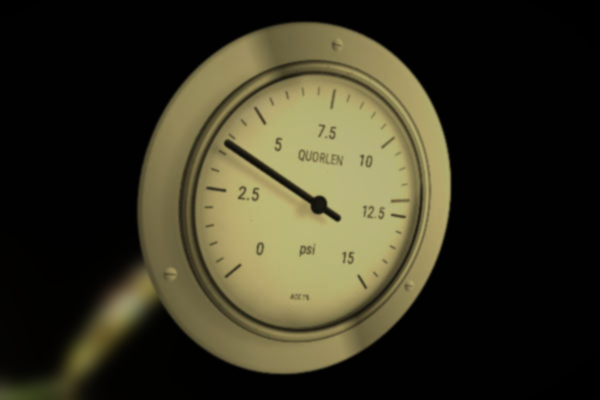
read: 3.75 psi
